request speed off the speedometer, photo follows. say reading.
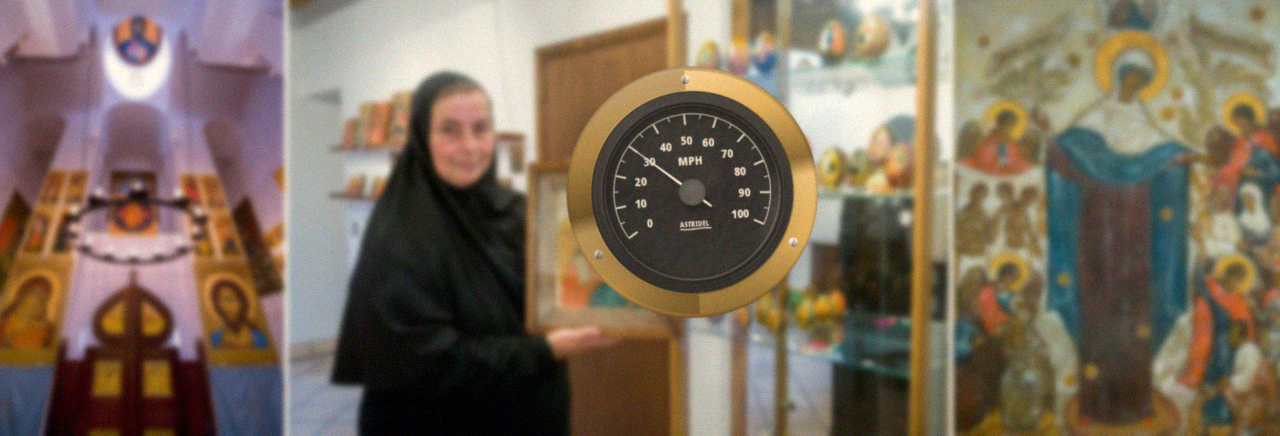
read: 30 mph
